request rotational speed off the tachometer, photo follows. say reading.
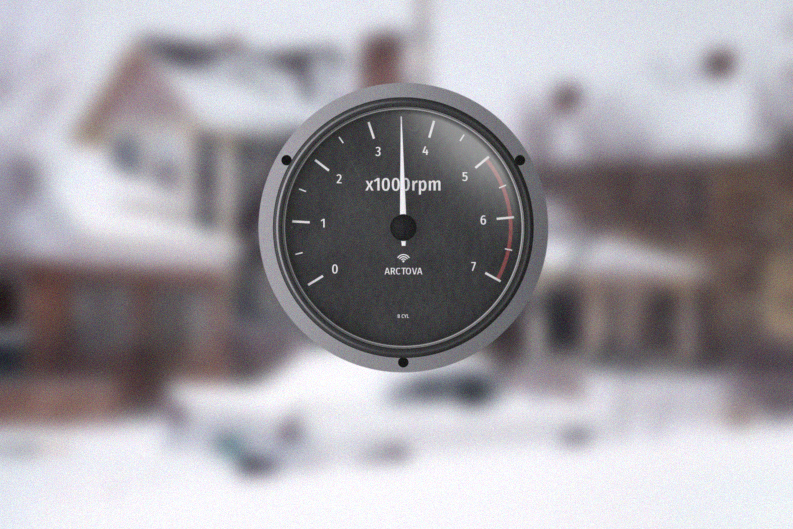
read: 3500 rpm
